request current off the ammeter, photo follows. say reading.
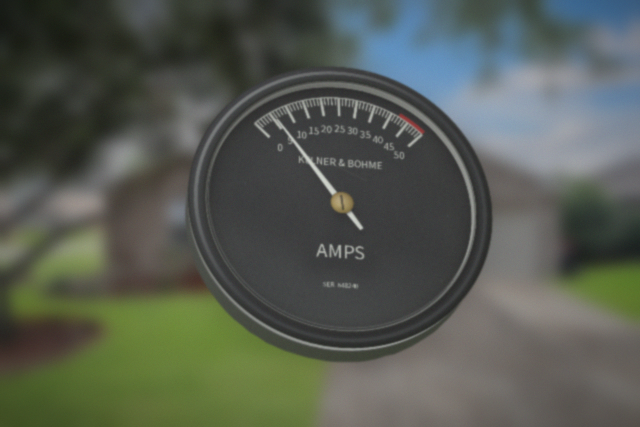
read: 5 A
